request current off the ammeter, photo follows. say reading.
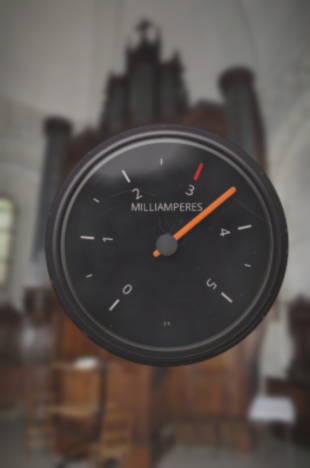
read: 3.5 mA
